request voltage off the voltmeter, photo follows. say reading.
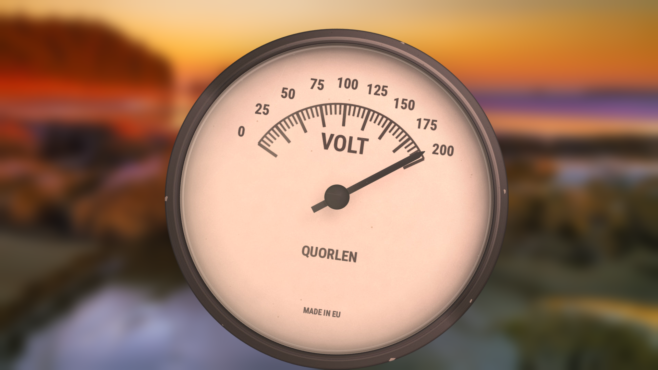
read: 195 V
